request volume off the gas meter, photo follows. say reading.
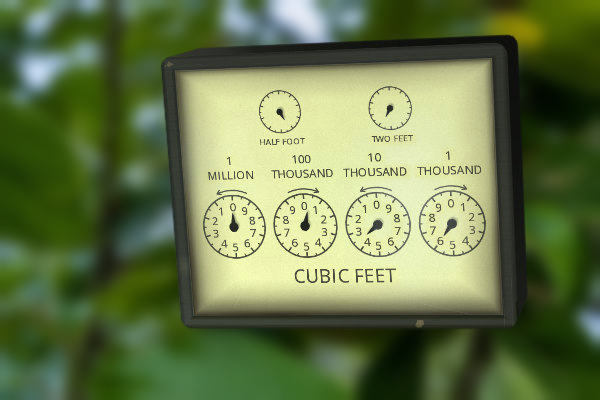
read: 3600 ft³
